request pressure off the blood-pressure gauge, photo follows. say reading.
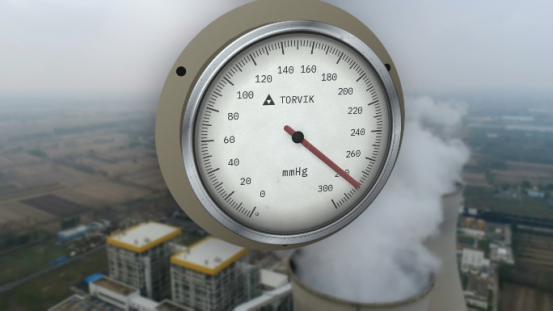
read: 280 mmHg
